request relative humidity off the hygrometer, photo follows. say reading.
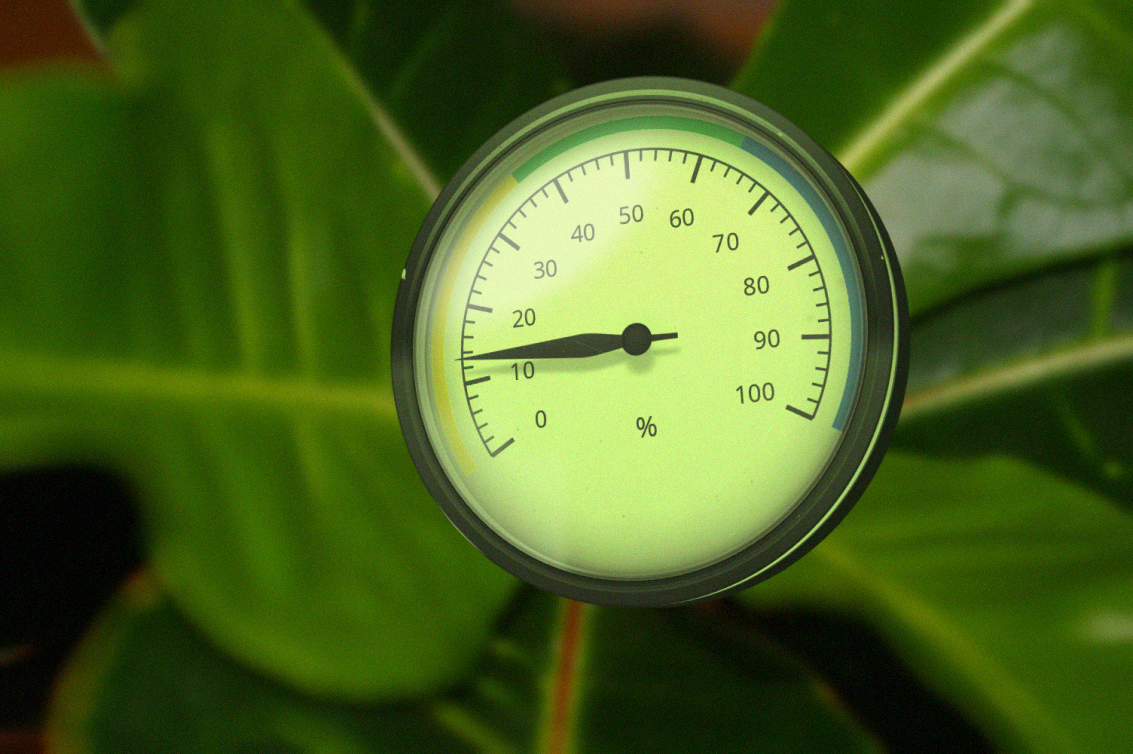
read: 13 %
